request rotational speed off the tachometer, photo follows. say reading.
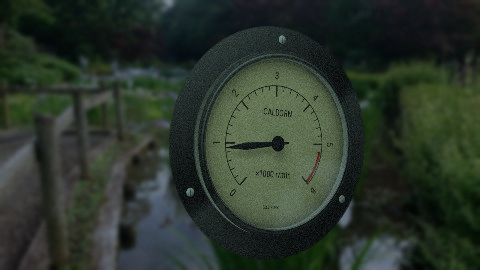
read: 900 rpm
